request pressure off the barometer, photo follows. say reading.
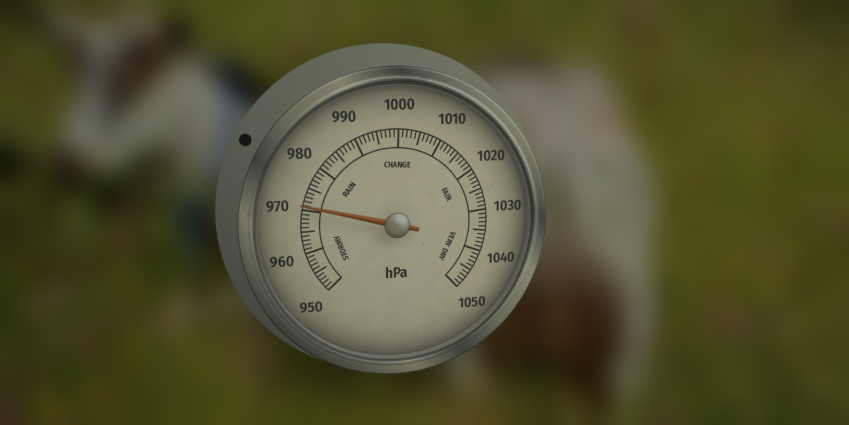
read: 971 hPa
